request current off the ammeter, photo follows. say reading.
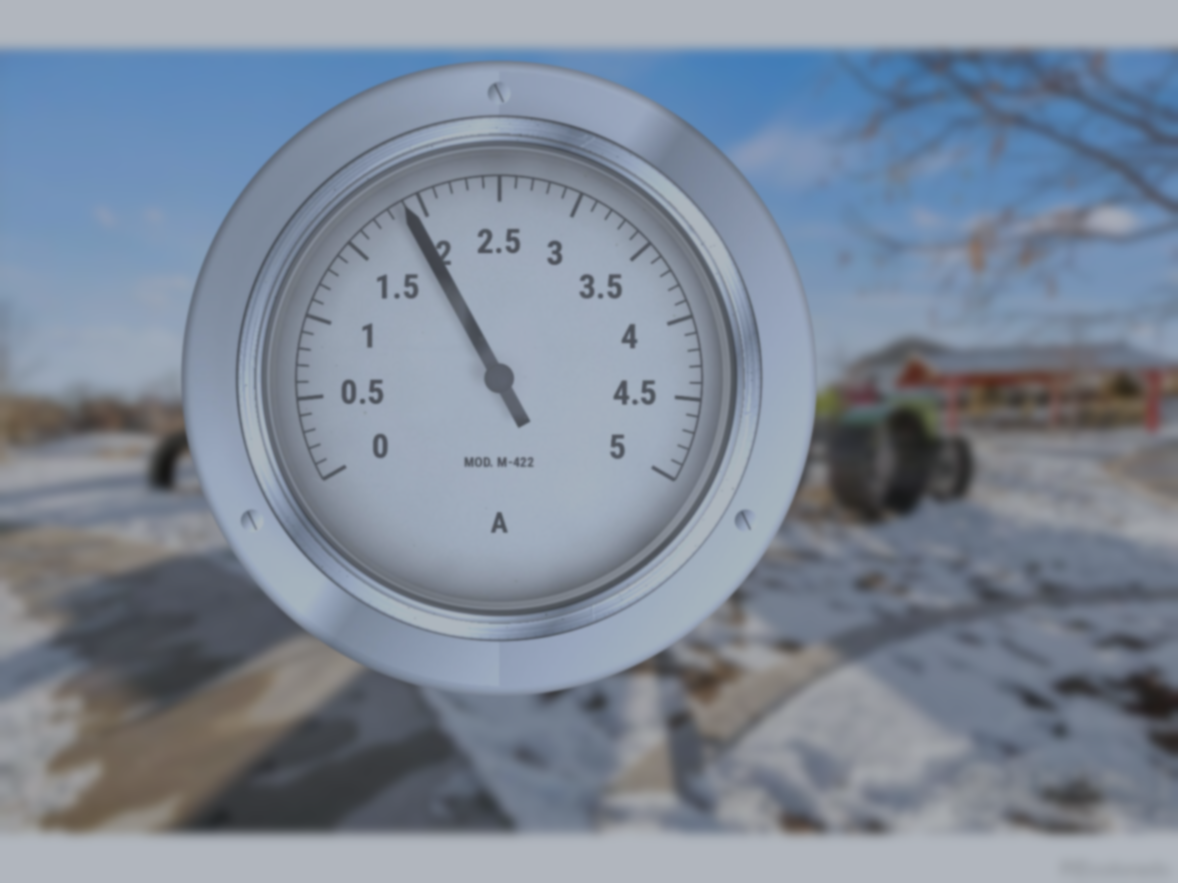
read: 1.9 A
